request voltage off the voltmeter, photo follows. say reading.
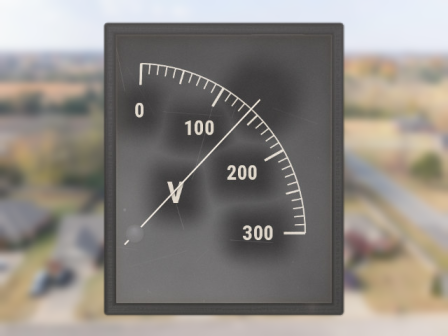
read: 140 V
